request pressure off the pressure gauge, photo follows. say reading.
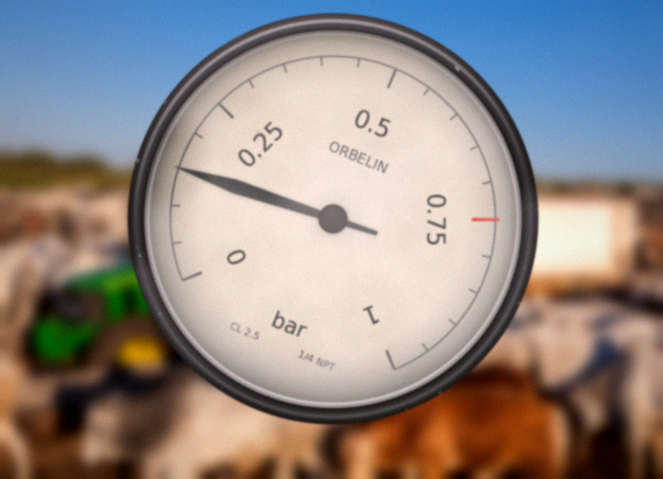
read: 0.15 bar
